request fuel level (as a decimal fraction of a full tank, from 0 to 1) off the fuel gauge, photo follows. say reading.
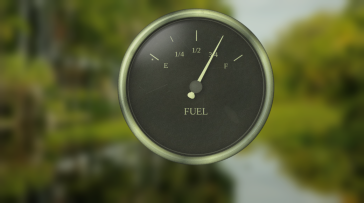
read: 0.75
